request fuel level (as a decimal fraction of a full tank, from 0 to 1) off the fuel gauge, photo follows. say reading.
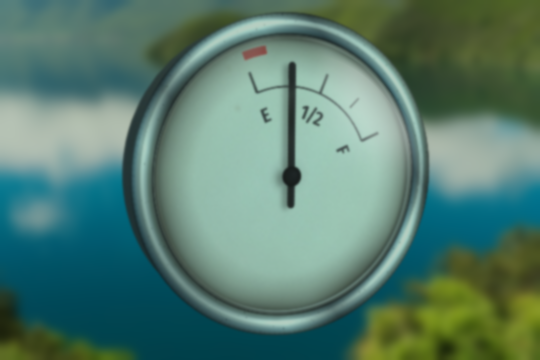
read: 0.25
